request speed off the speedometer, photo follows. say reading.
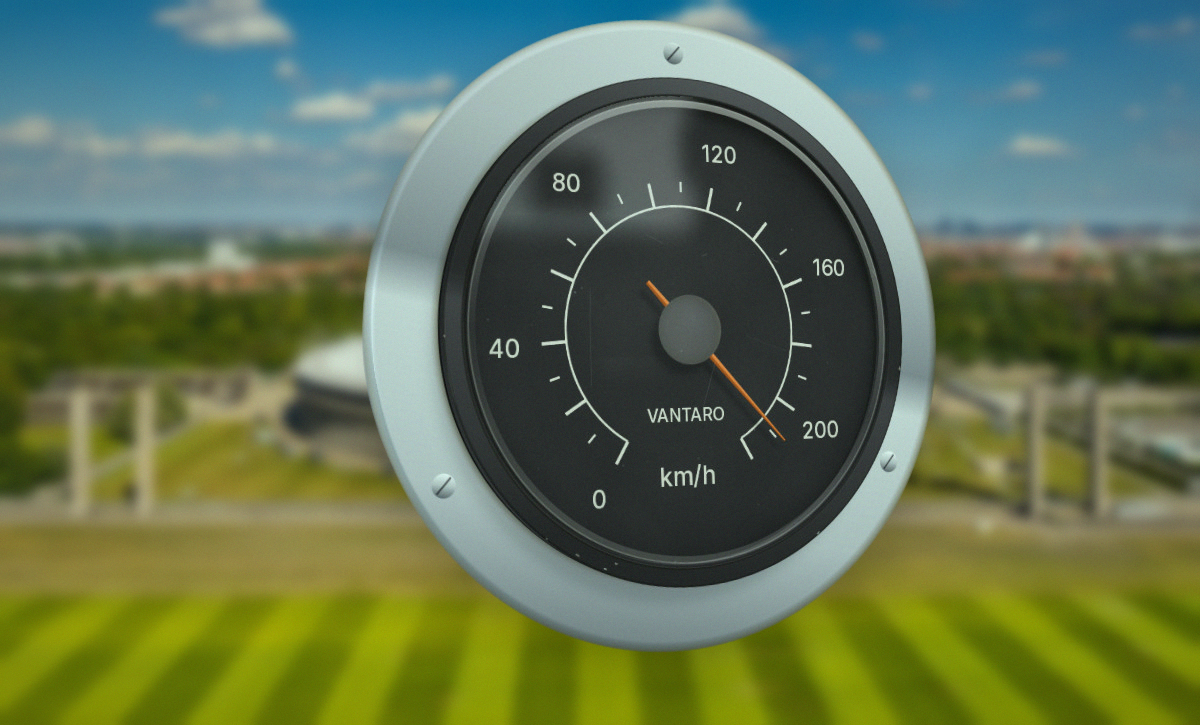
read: 210 km/h
